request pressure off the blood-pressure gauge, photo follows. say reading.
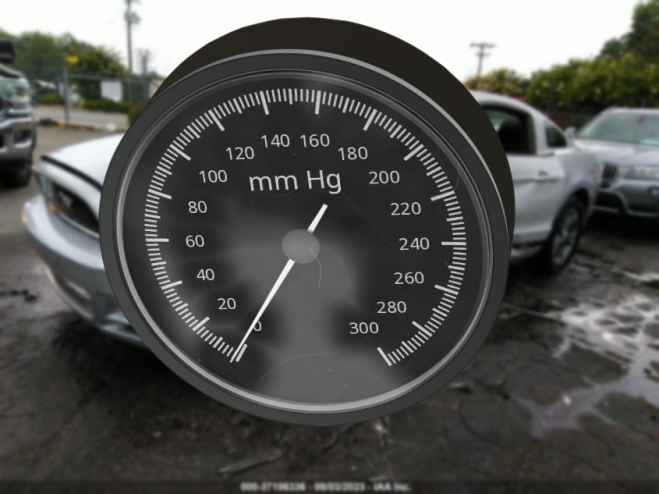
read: 2 mmHg
